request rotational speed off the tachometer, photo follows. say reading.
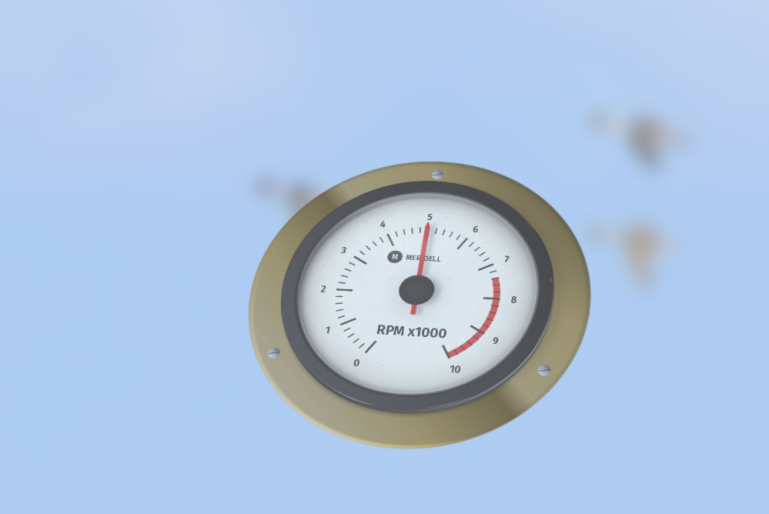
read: 5000 rpm
